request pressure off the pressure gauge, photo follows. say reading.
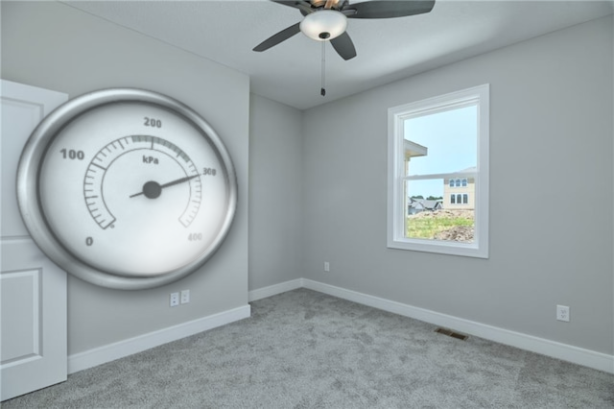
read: 300 kPa
